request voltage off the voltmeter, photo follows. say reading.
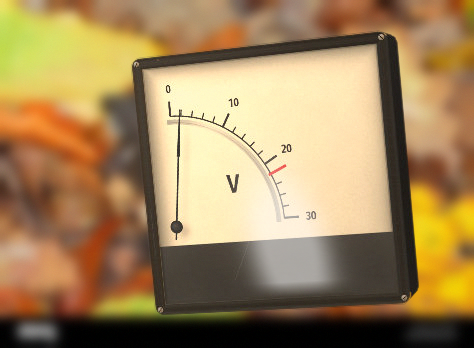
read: 2 V
